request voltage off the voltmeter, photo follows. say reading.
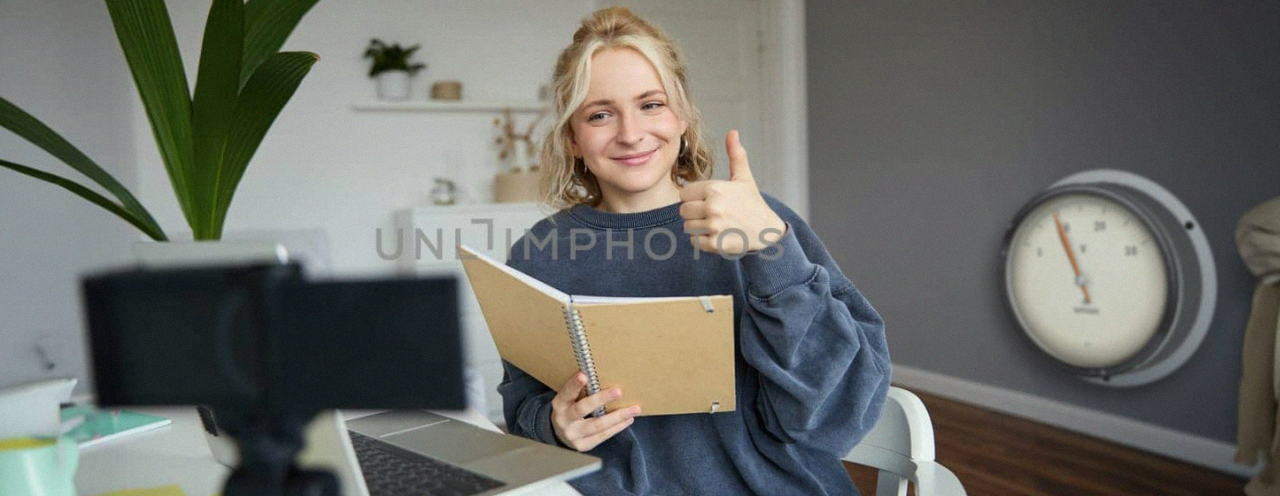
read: 10 V
